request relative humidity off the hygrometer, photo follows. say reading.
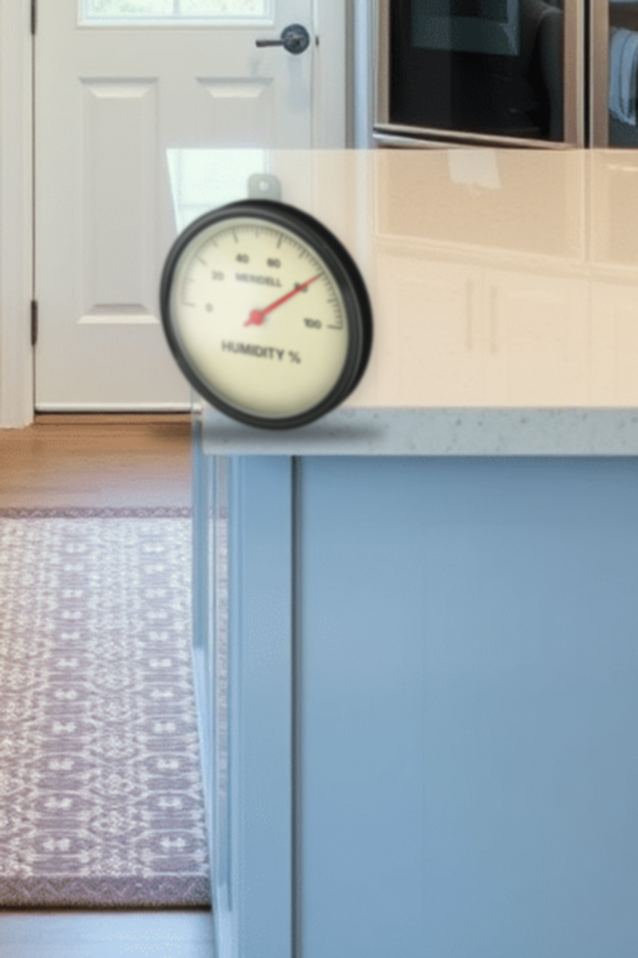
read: 80 %
